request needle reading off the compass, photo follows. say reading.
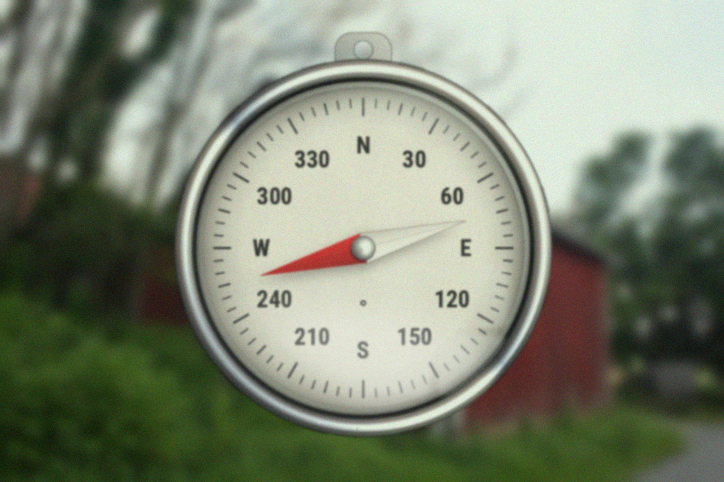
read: 255 °
